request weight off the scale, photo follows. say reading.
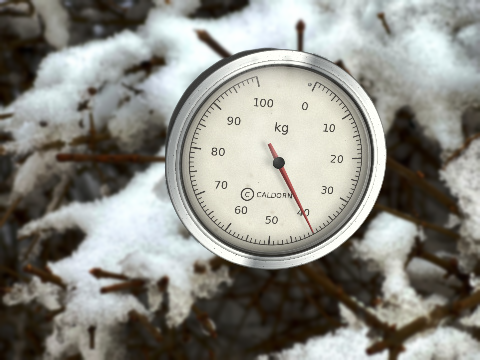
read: 40 kg
